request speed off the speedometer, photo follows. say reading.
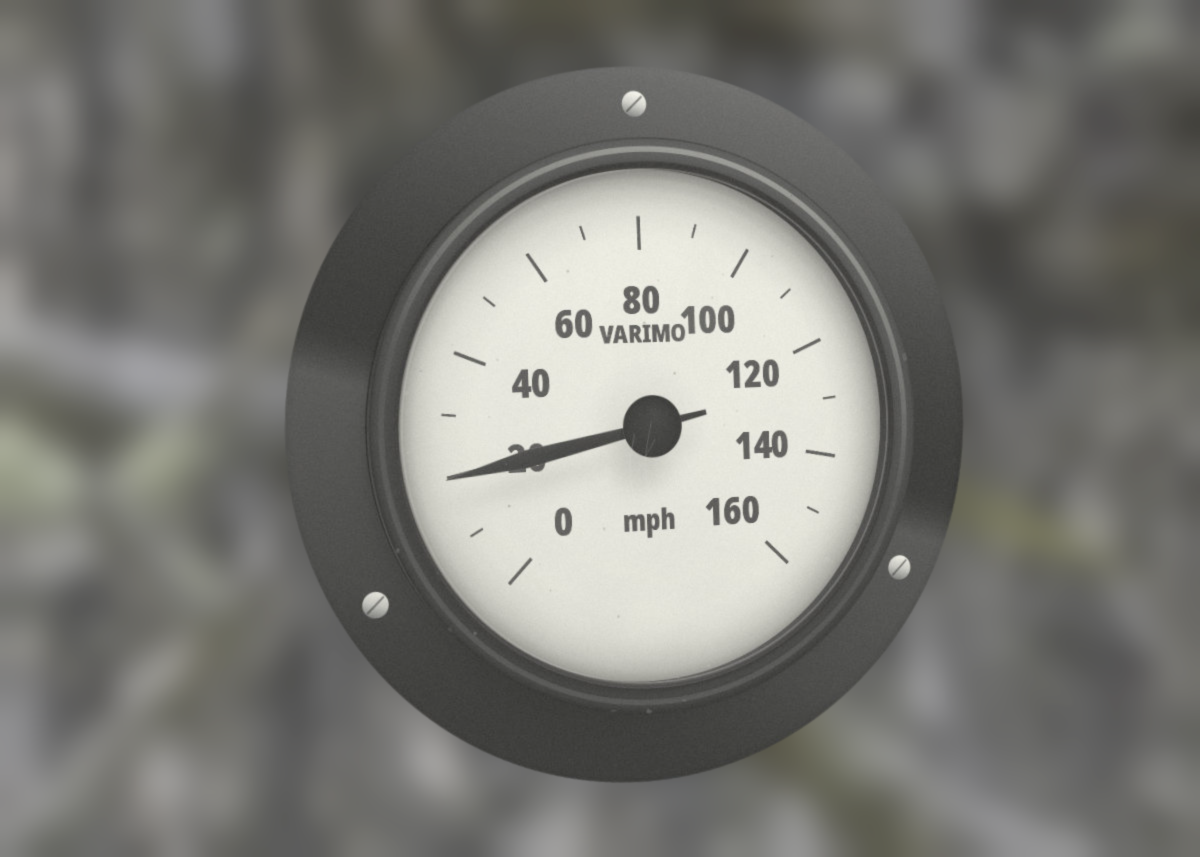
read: 20 mph
